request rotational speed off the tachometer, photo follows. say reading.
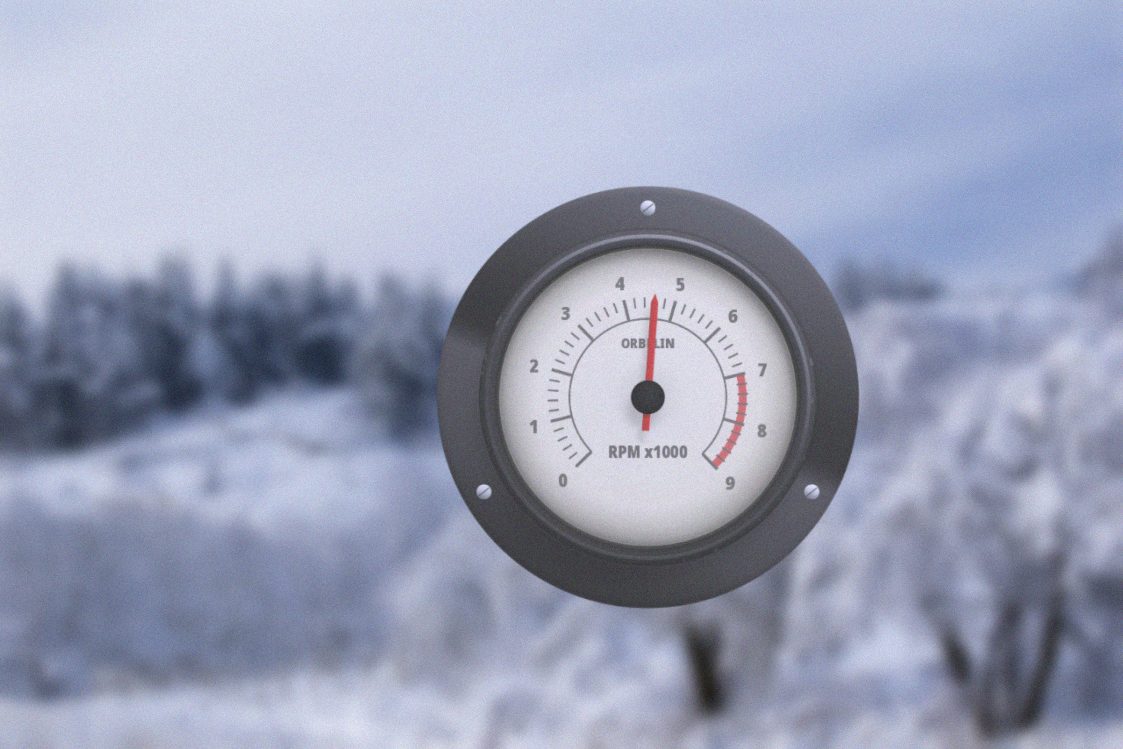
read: 4600 rpm
